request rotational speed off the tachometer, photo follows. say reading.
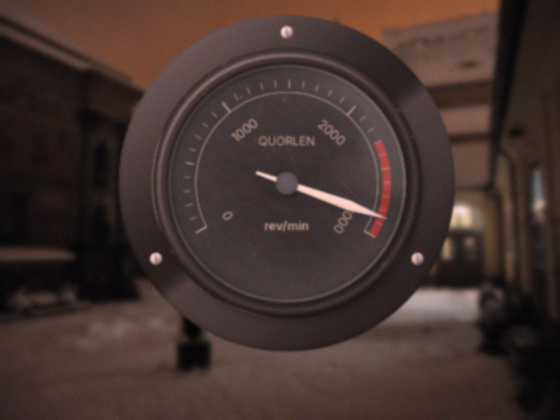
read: 2850 rpm
